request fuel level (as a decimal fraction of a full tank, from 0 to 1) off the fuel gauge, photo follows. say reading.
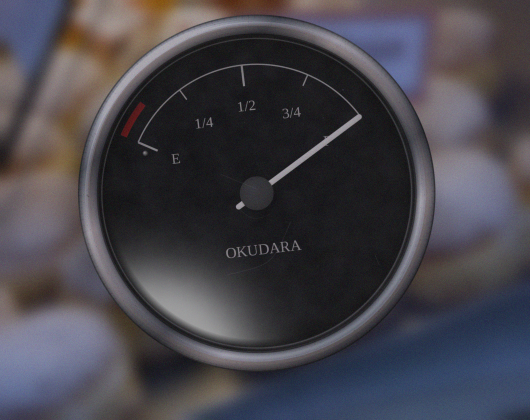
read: 1
